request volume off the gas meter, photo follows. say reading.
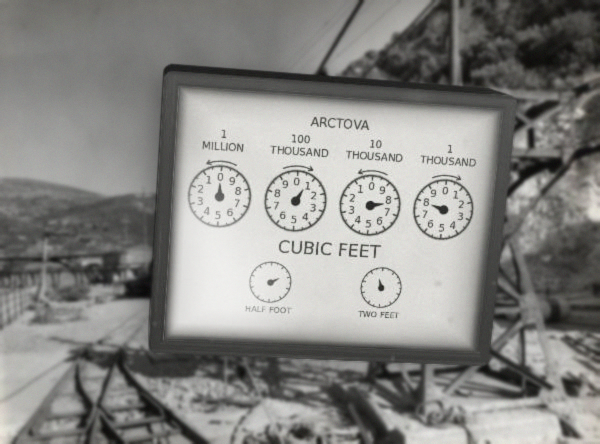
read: 7800 ft³
